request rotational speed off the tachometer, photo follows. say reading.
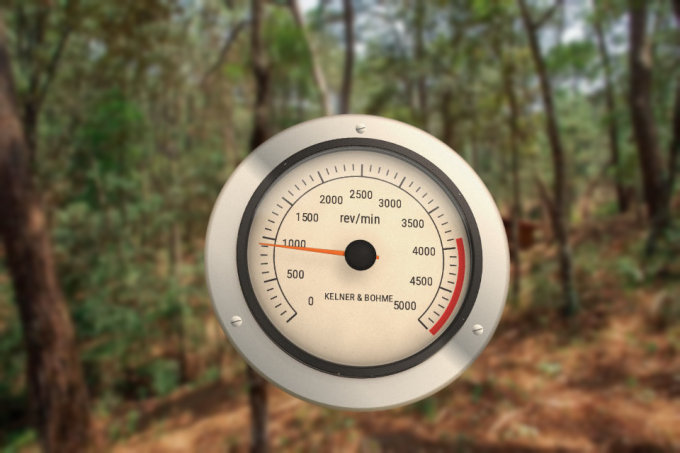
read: 900 rpm
